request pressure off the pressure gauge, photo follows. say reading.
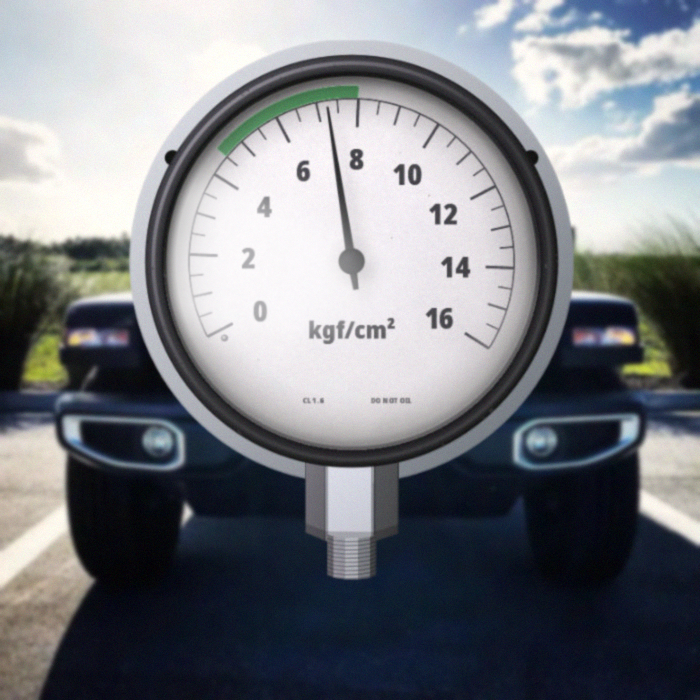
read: 7.25 kg/cm²
